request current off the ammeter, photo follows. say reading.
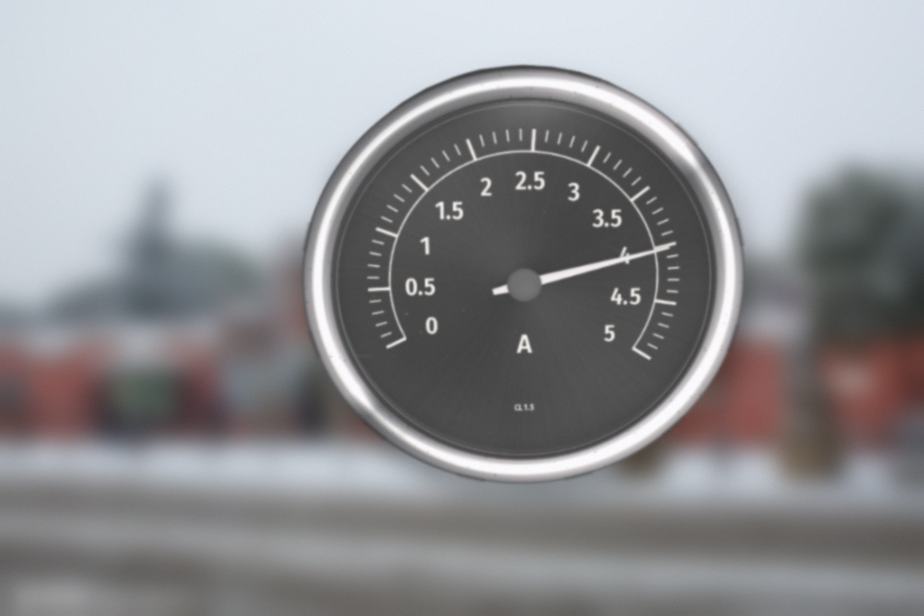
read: 4 A
